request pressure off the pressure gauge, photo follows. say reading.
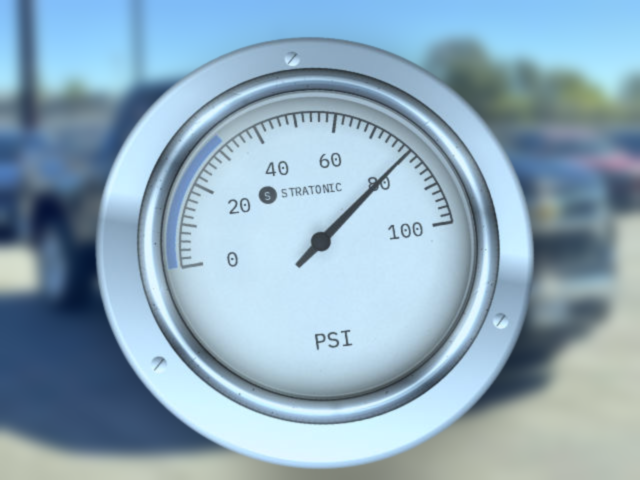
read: 80 psi
